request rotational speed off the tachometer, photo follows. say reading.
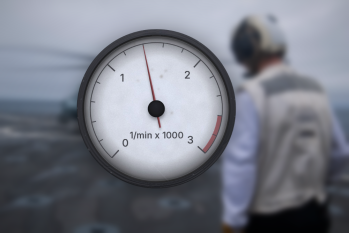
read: 1400 rpm
